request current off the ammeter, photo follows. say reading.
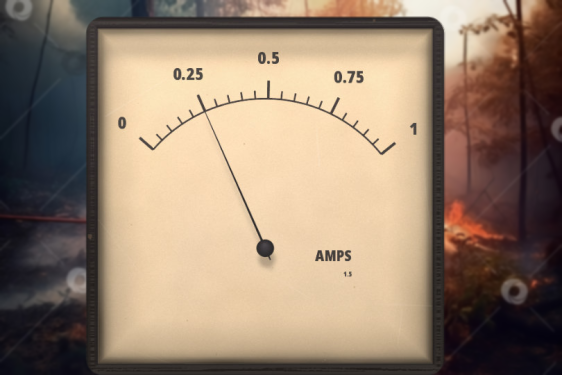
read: 0.25 A
